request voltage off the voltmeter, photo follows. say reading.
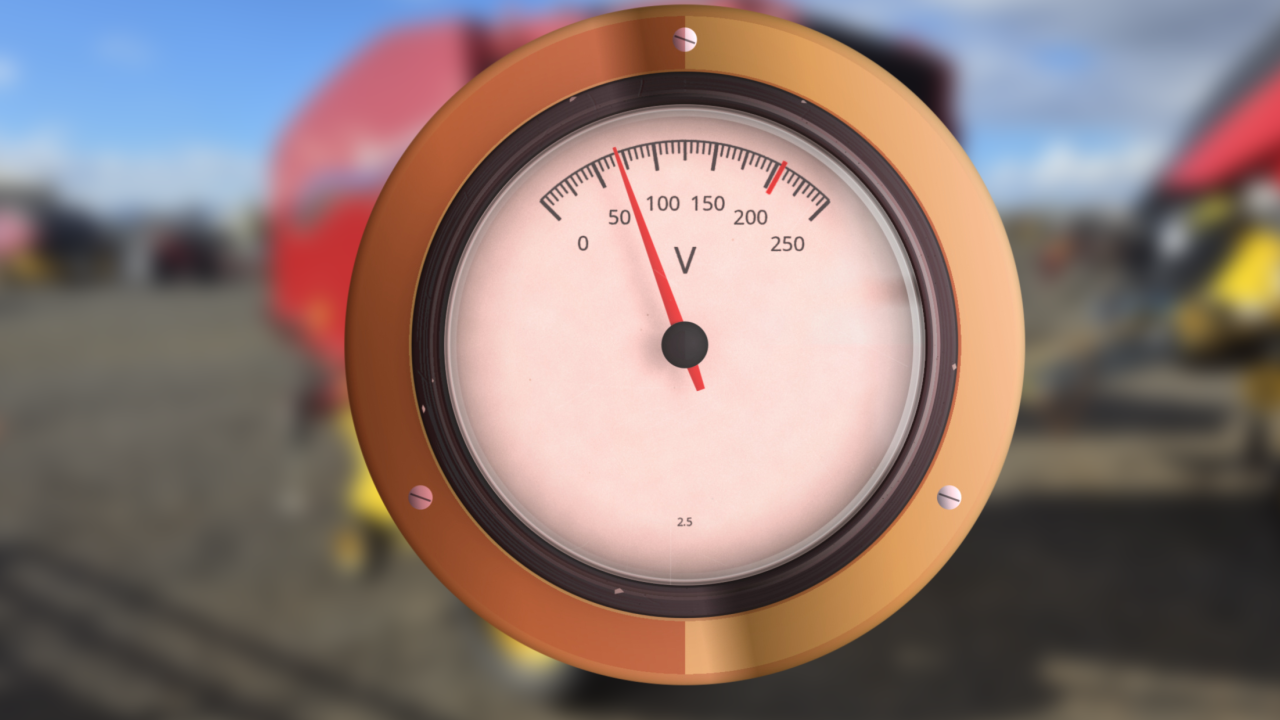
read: 70 V
